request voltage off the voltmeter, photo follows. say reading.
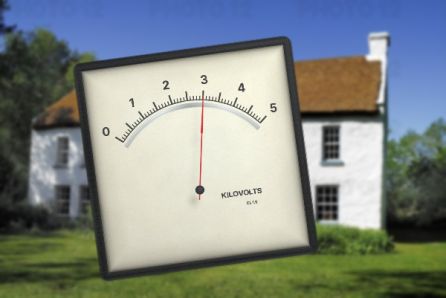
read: 3 kV
